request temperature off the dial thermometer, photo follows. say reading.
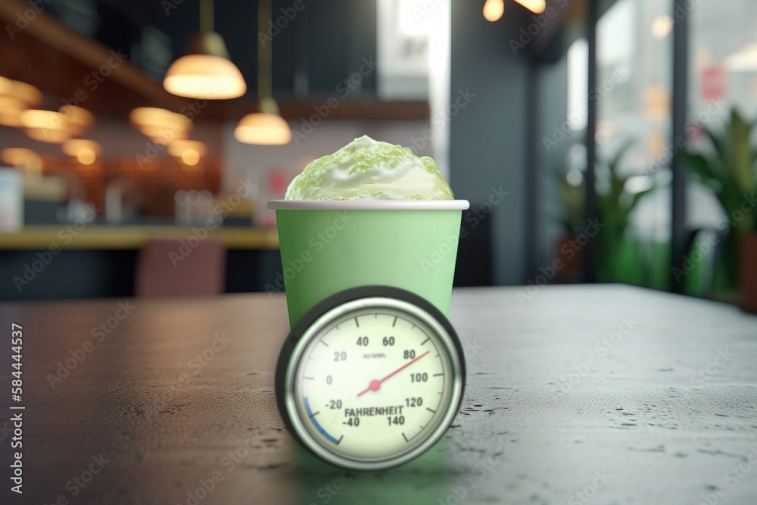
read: 85 °F
